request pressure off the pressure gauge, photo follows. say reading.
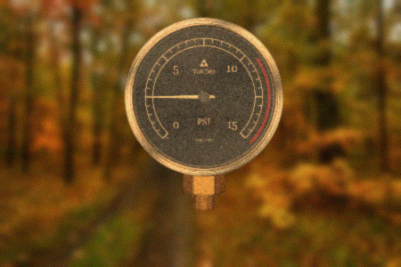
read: 2.5 psi
